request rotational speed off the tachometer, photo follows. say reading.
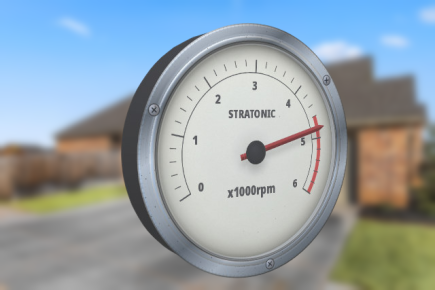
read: 4800 rpm
